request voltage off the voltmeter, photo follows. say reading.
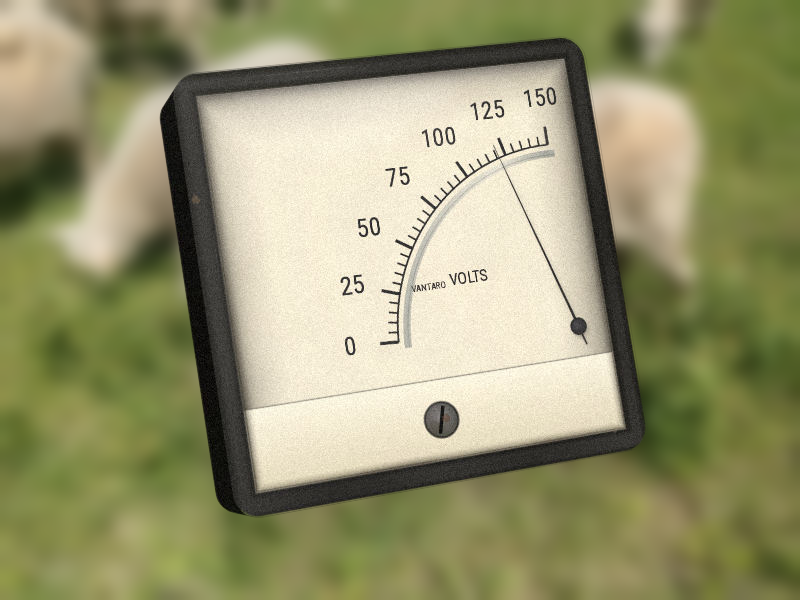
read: 120 V
